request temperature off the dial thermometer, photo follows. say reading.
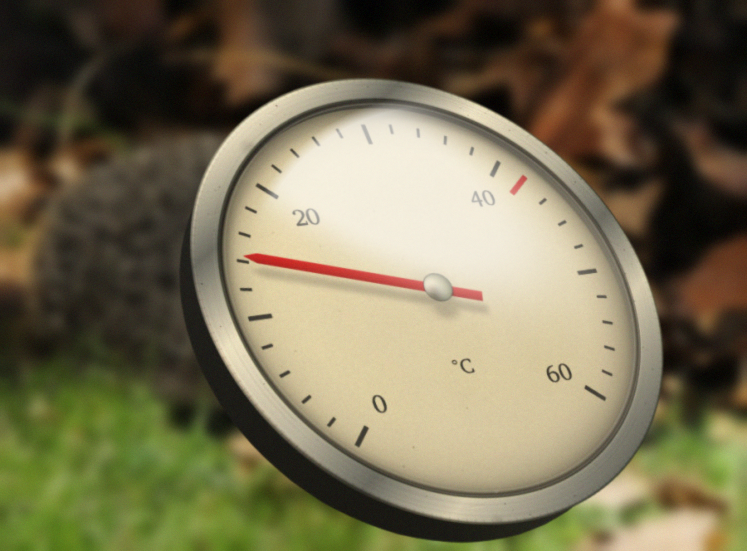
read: 14 °C
